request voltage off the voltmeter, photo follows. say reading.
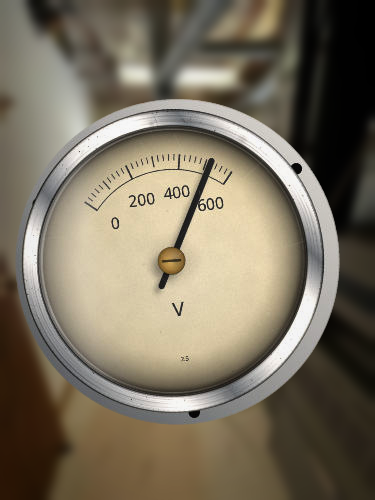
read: 520 V
